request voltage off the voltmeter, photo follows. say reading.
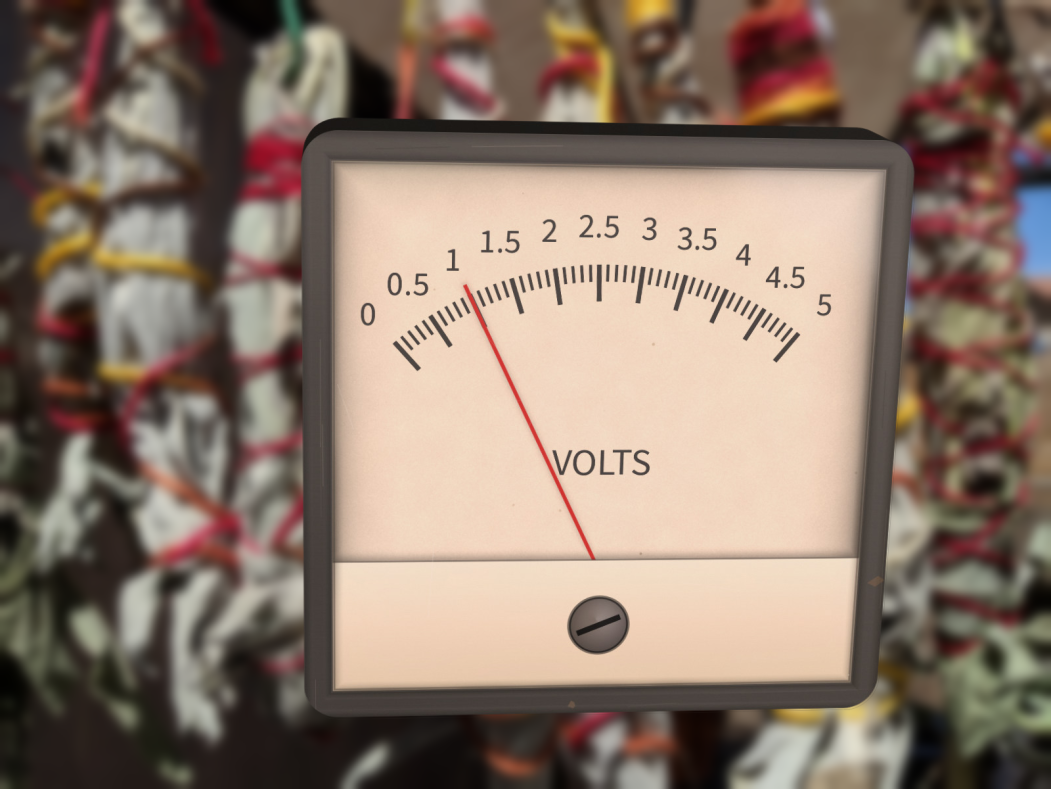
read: 1 V
